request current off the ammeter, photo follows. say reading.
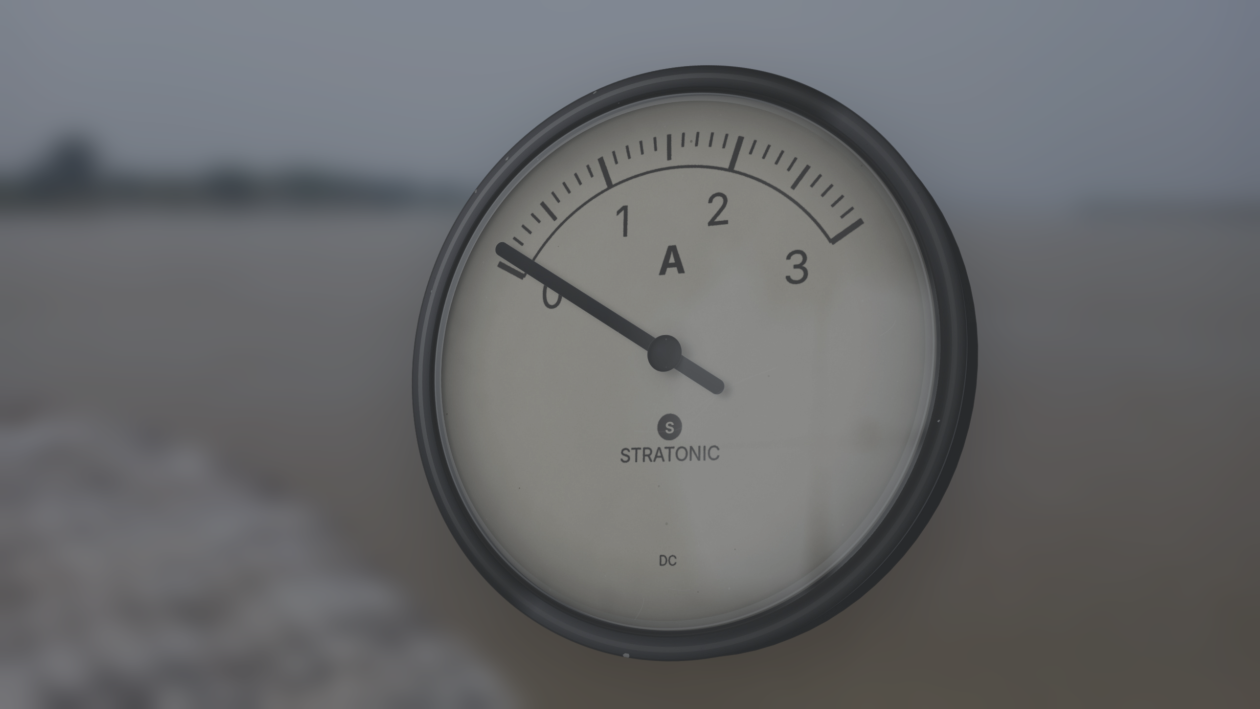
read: 0.1 A
